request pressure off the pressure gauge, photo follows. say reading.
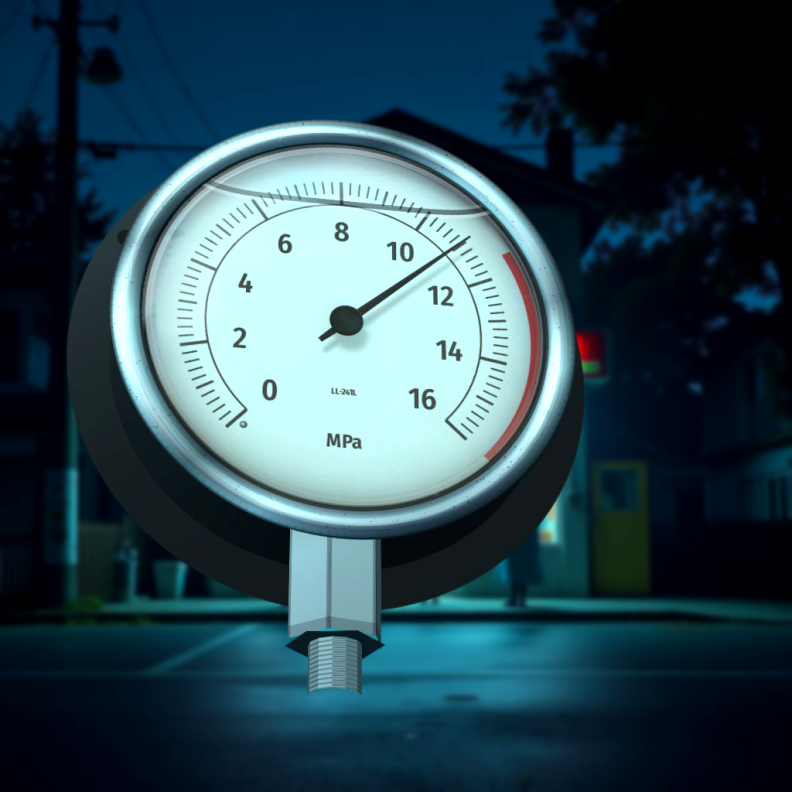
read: 11 MPa
